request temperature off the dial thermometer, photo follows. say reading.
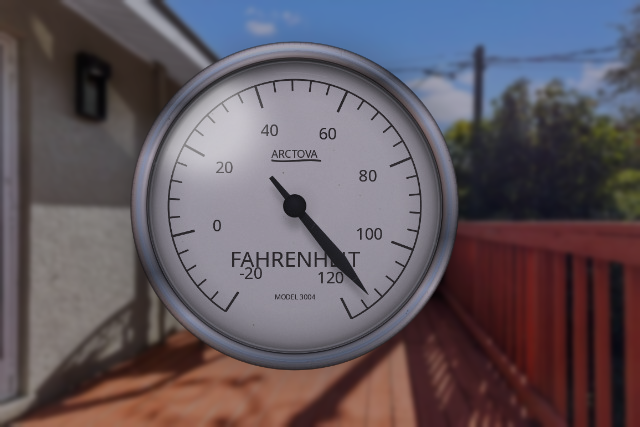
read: 114 °F
